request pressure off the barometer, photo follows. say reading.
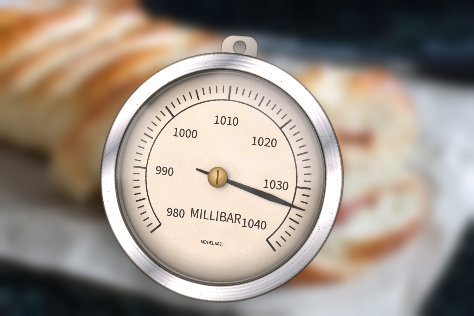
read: 1033 mbar
